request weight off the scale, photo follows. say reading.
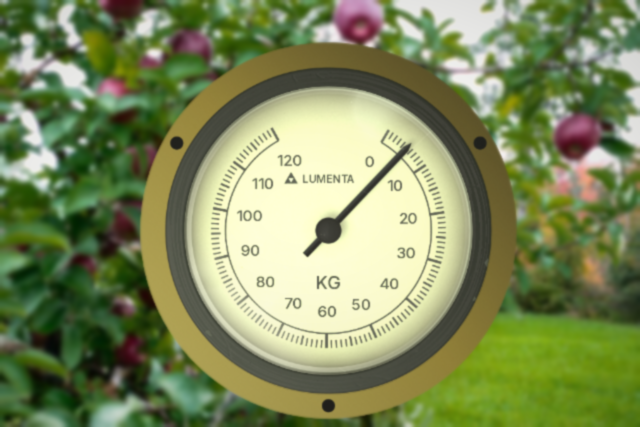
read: 5 kg
